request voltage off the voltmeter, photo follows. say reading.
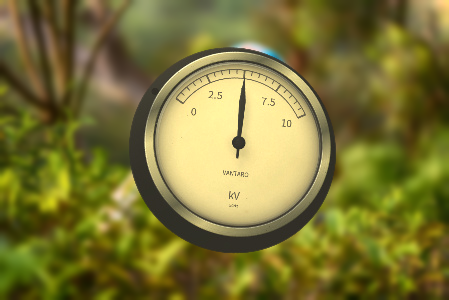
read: 5 kV
